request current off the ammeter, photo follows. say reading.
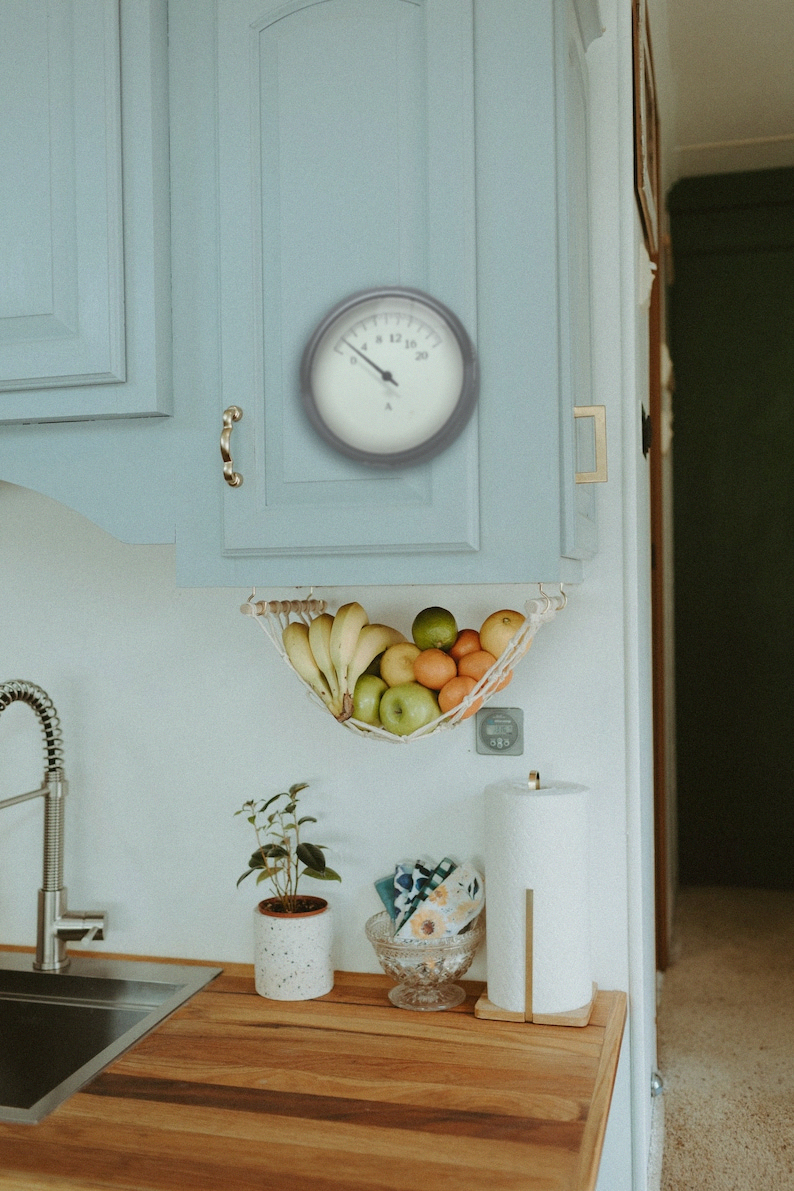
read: 2 A
